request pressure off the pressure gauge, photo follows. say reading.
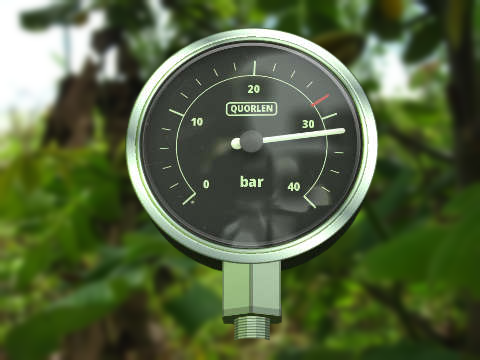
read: 32 bar
